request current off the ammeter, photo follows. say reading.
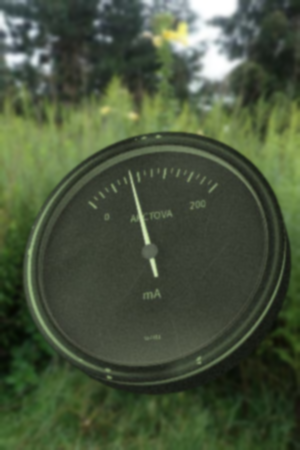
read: 70 mA
